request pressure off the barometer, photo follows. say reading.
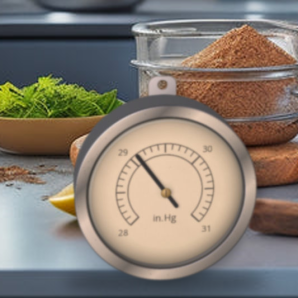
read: 29.1 inHg
